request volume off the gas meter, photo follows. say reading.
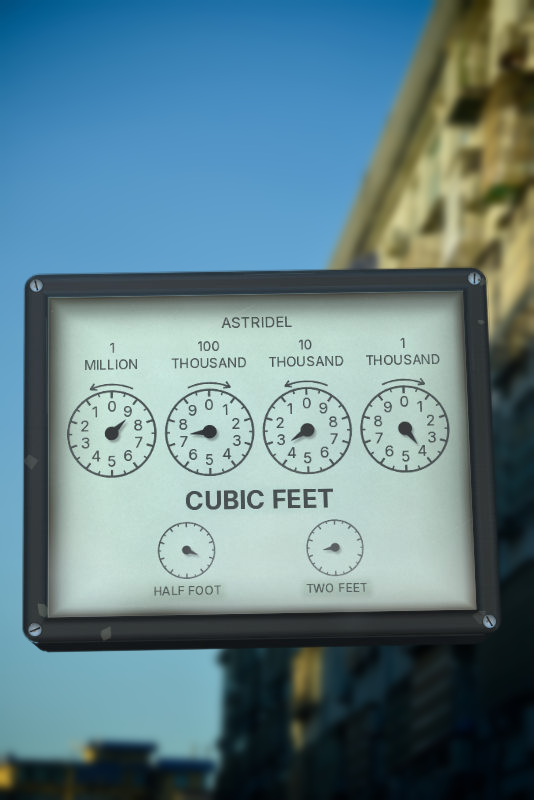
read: 873400 ft³
